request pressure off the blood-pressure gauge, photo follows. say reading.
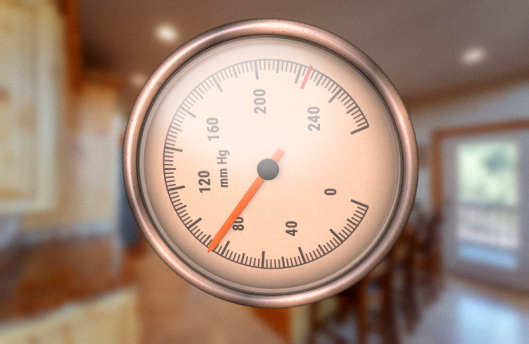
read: 86 mmHg
